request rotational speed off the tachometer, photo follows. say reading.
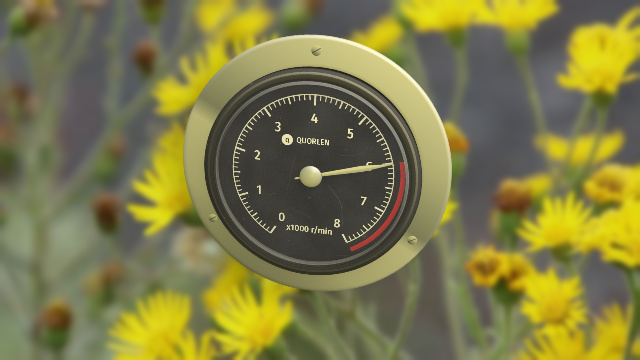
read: 6000 rpm
